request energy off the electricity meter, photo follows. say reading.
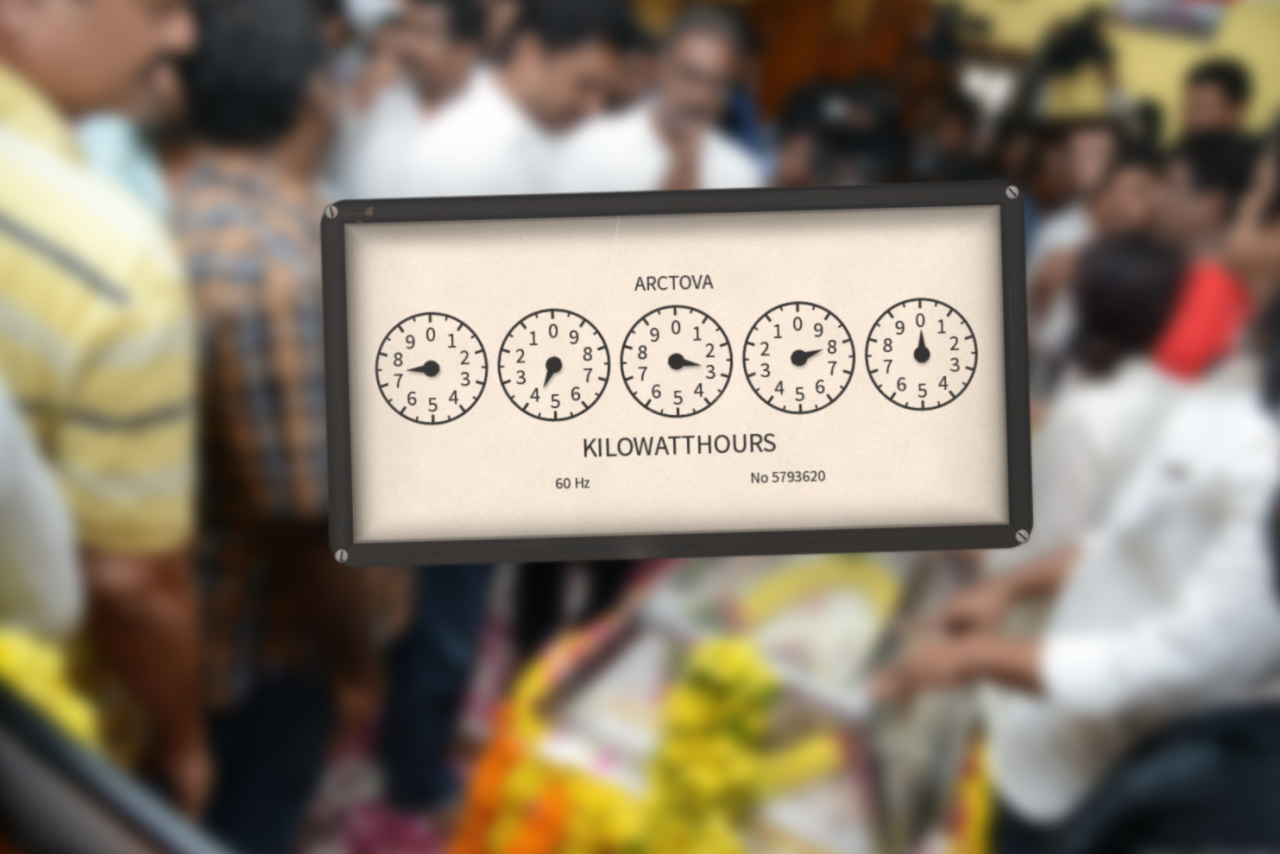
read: 74280 kWh
